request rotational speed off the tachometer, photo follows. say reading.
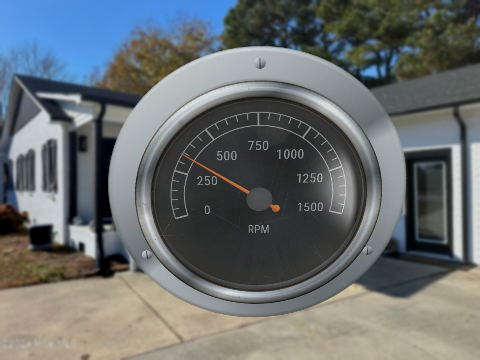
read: 350 rpm
